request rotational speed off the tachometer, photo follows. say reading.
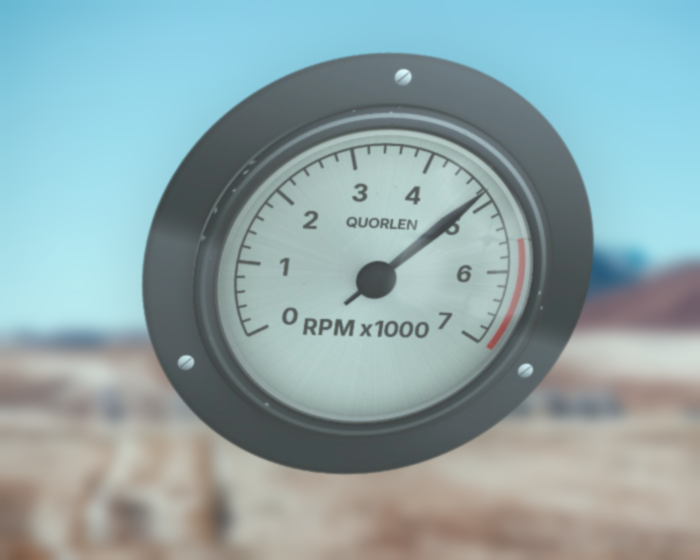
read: 4800 rpm
